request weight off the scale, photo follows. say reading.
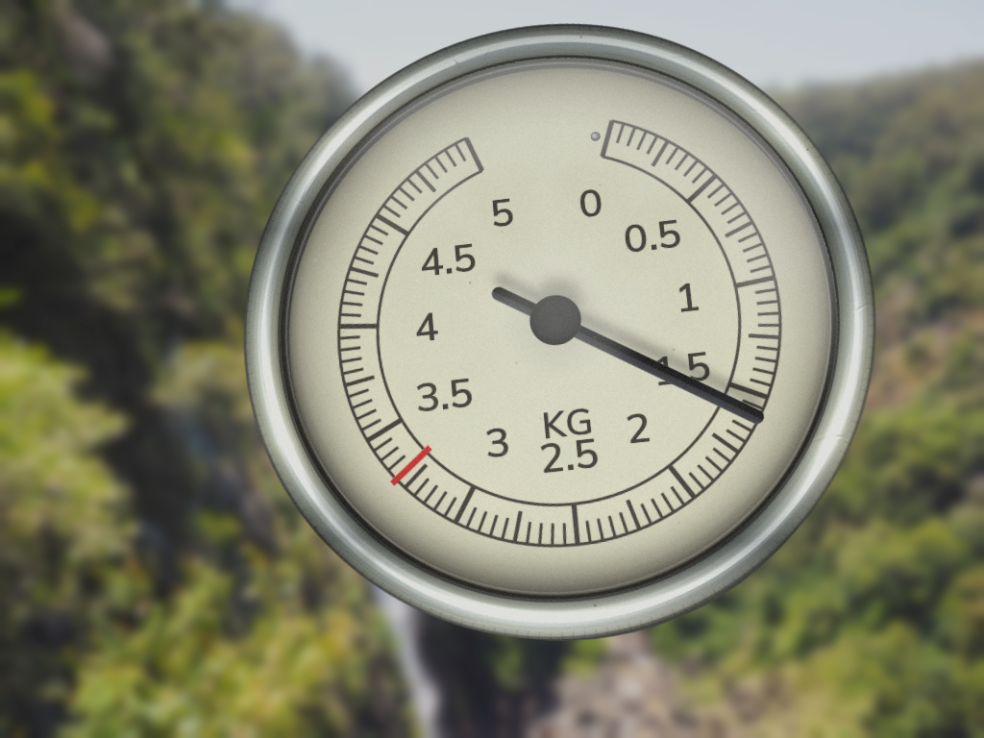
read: 1.6 kg
